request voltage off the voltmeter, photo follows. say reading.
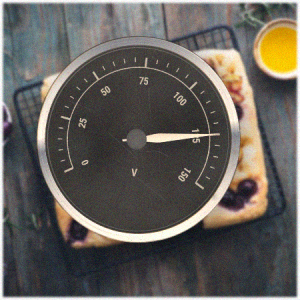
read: 125 V
